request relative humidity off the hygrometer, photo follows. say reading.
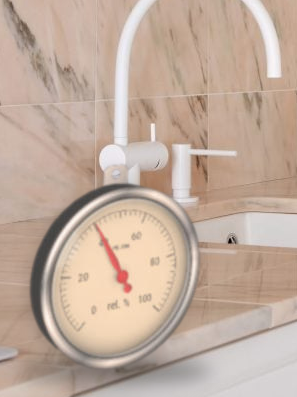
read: 40 %
